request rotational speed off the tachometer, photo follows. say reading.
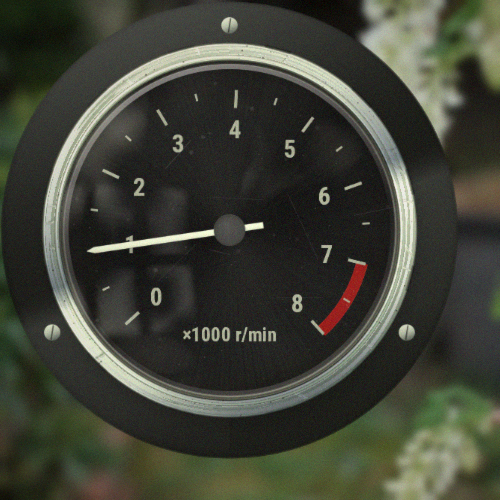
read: 1000 rpm
